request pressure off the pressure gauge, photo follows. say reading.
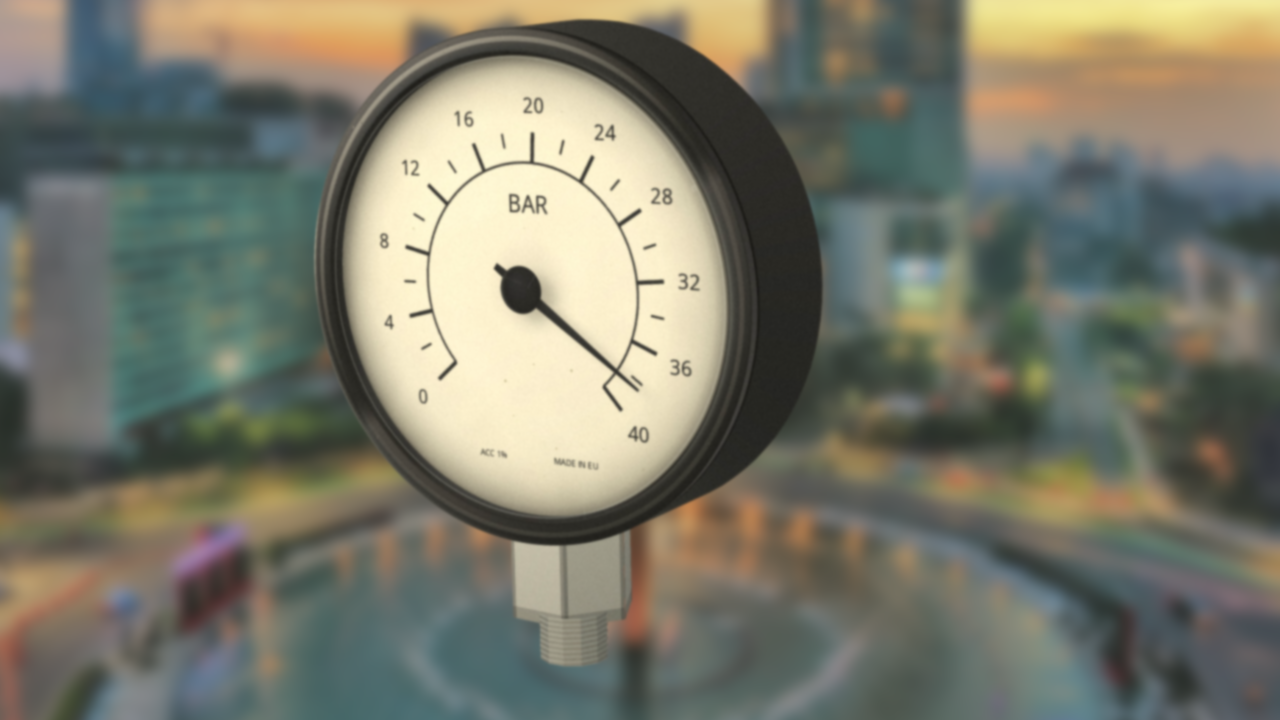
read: 38 bar
